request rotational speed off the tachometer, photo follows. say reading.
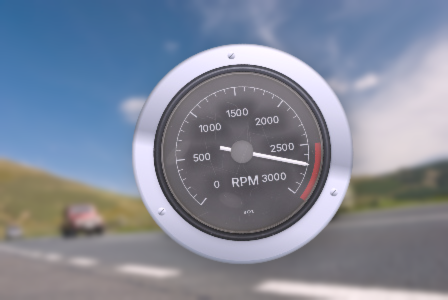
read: 2700 rpm
